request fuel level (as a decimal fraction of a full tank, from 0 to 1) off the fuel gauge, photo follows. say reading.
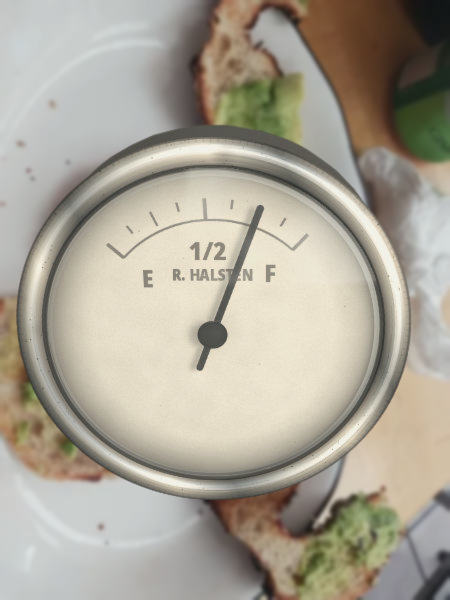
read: 0.75
